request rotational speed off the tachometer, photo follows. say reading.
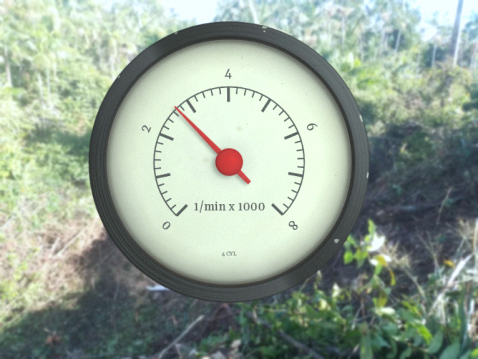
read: 2700 rpm
